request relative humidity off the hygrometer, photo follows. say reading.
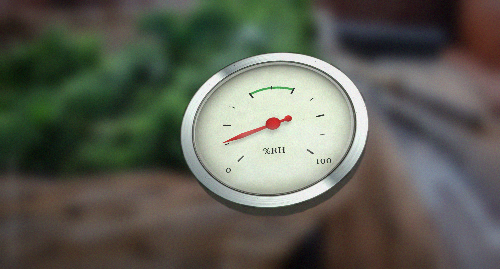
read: 10 %
